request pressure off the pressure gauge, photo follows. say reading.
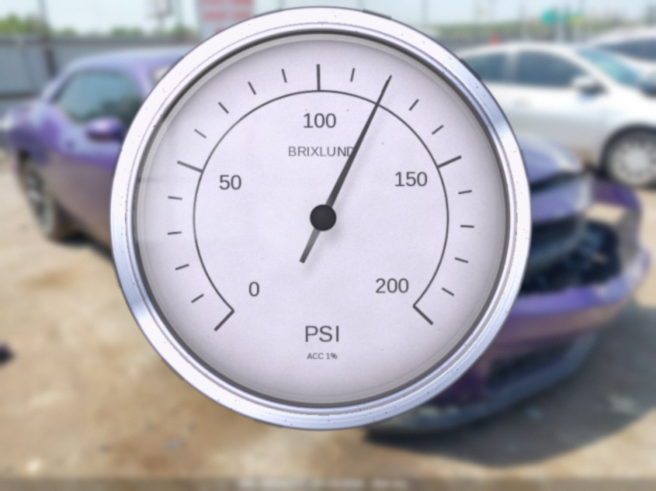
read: 120 psi
